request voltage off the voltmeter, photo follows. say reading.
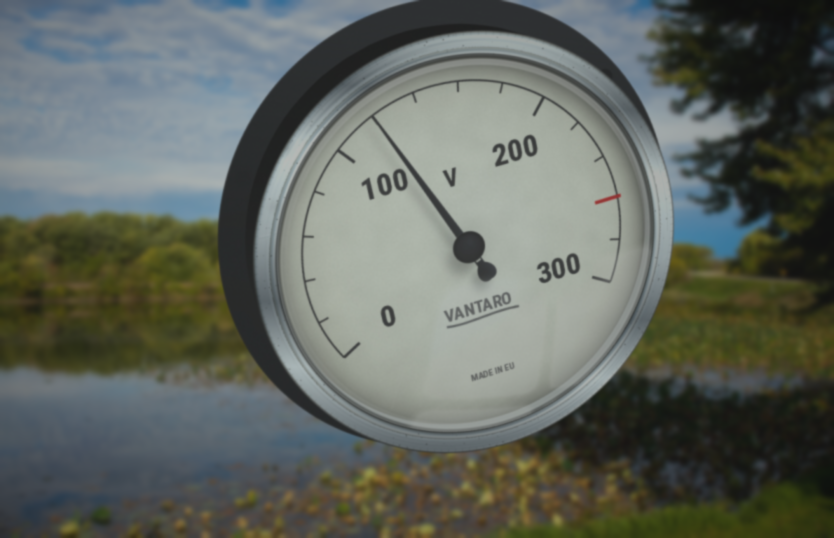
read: 120 V
